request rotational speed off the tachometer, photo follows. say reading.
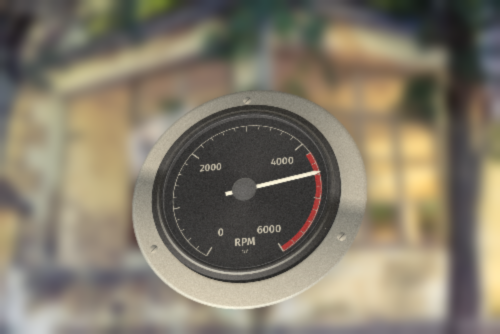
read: 4600 rpm
